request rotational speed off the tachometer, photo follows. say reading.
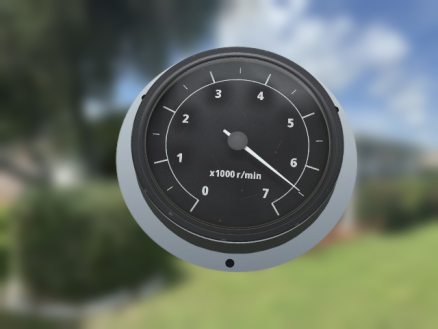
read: 6500 rpm
